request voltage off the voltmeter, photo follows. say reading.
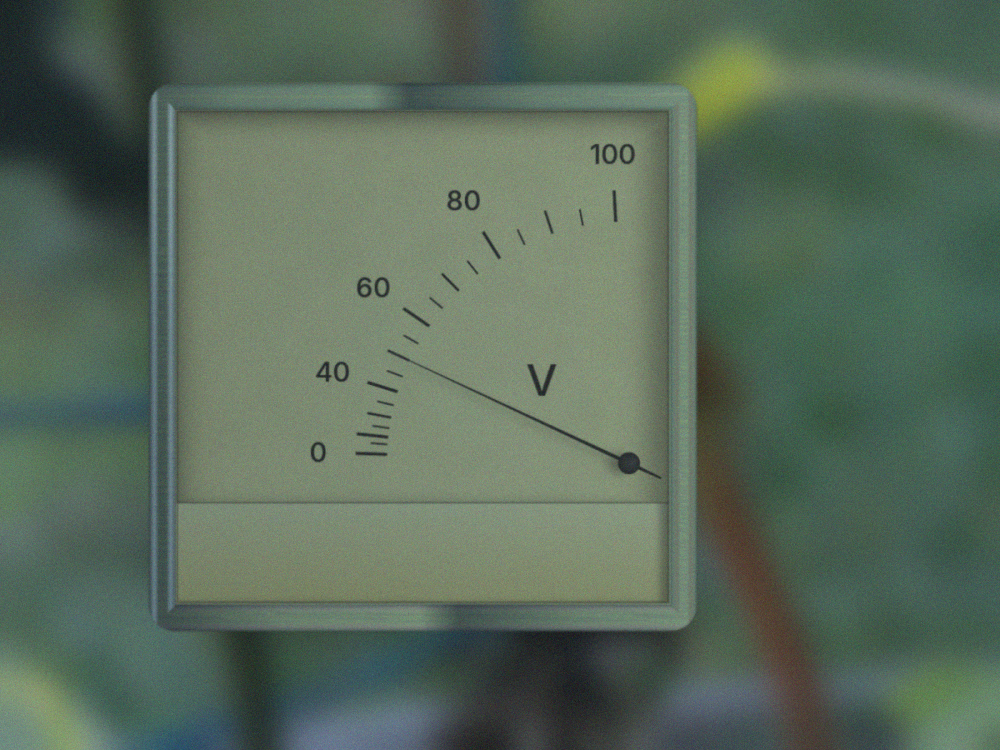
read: 50 V
